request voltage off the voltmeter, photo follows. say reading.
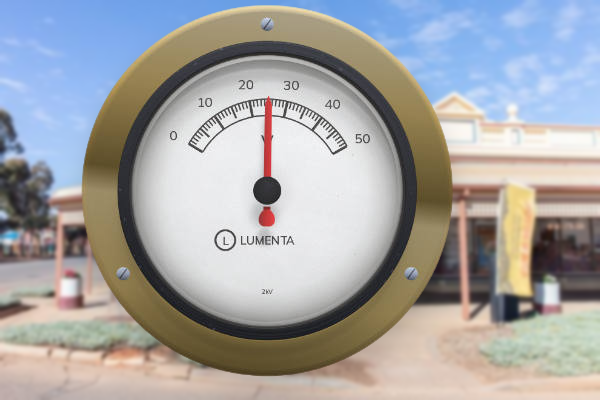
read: 25 V
